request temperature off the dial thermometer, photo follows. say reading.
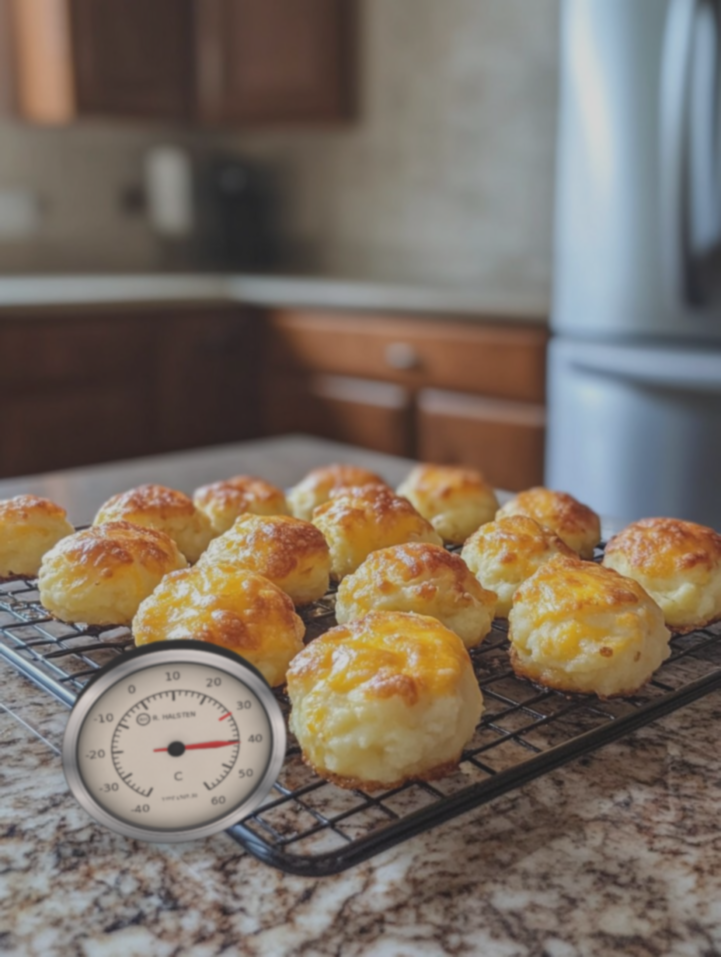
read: 40 °C
